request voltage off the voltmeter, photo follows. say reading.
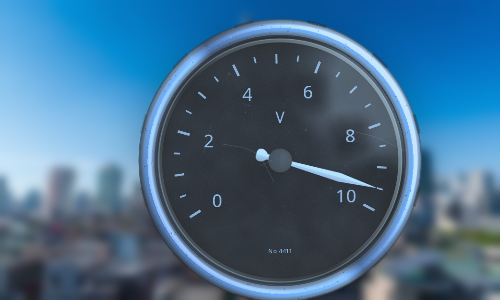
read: 9.5 V
